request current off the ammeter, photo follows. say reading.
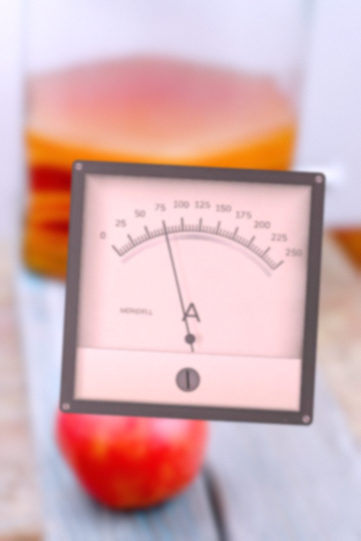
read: 75 A
